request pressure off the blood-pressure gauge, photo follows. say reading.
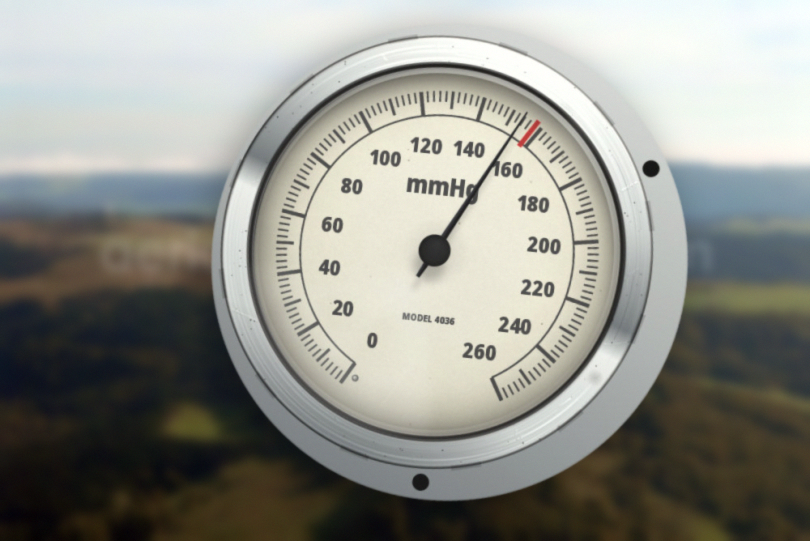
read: 154 mmHg
